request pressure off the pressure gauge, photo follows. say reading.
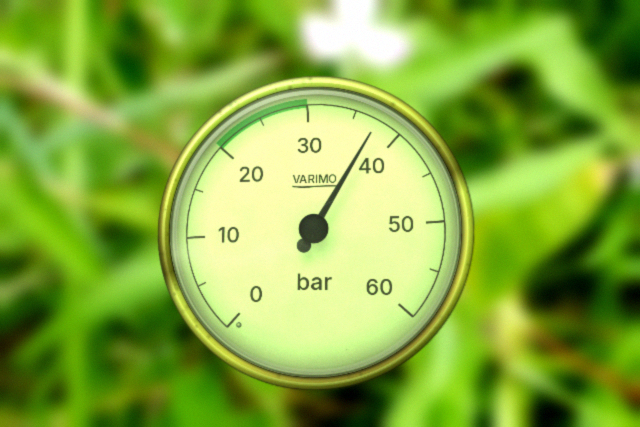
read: 37.5 bar
